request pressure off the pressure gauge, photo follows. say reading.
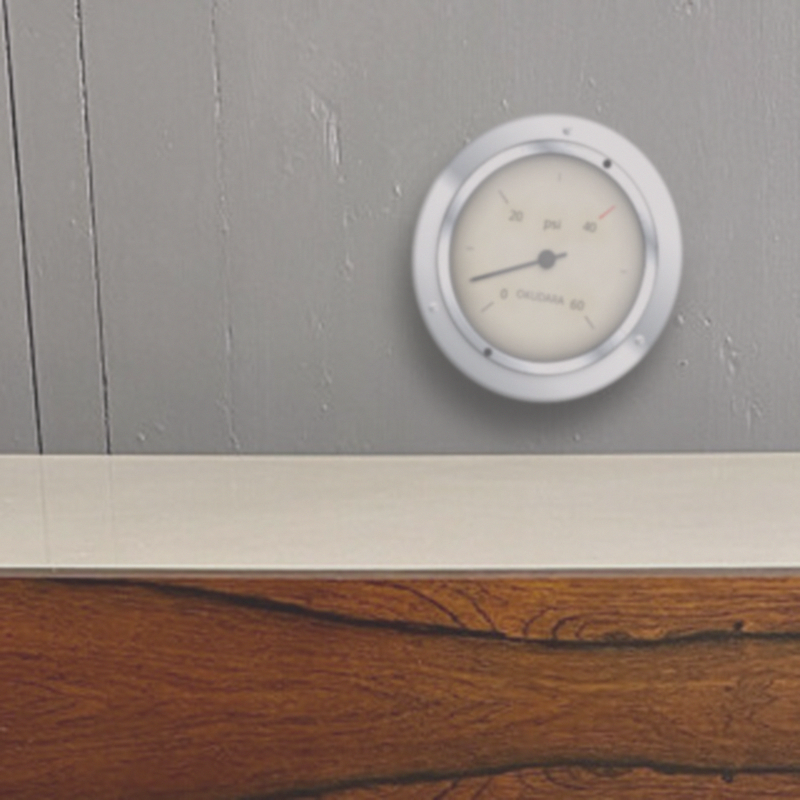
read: 5 psi
